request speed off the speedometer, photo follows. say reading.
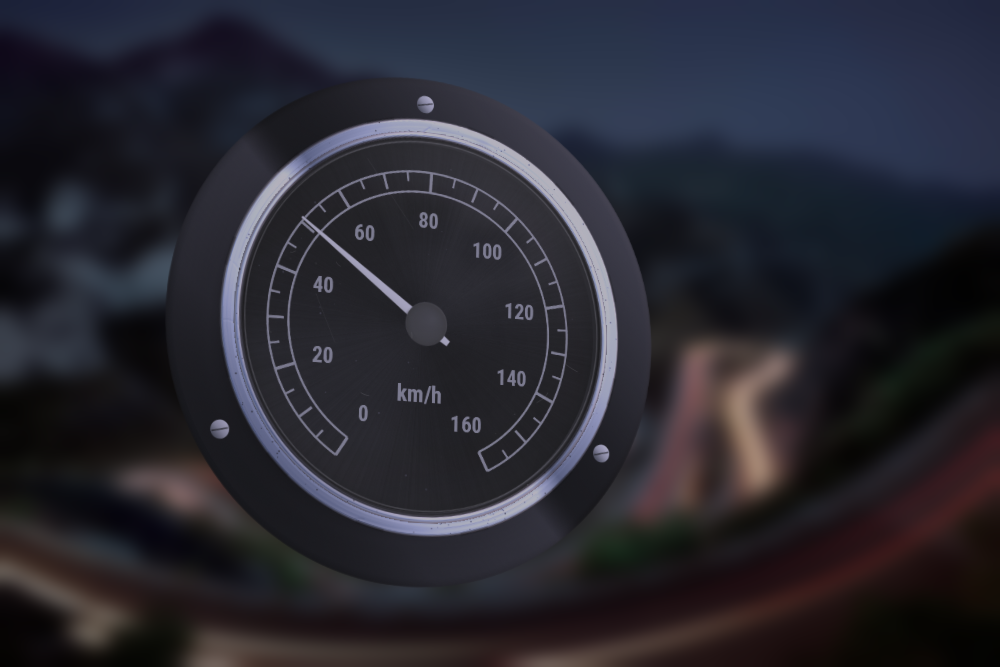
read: 50 km/h
